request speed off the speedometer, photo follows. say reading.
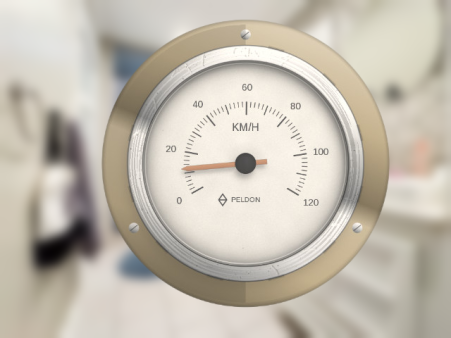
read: 12 km/h
